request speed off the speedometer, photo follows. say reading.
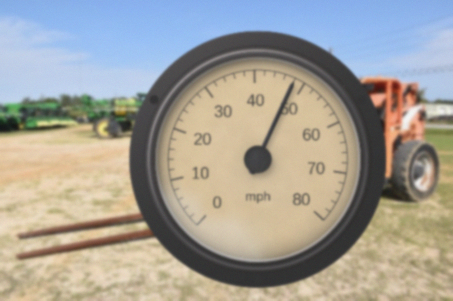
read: 48 mph
